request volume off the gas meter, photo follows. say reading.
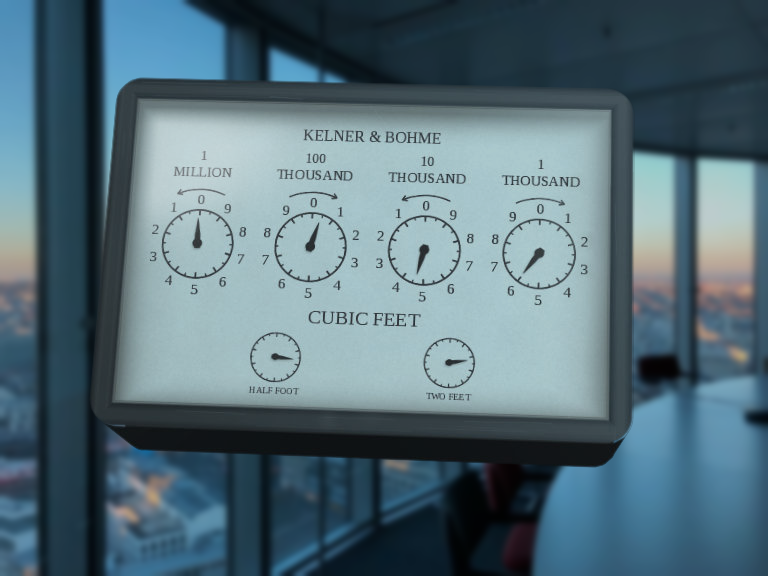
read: 4600 ft³
